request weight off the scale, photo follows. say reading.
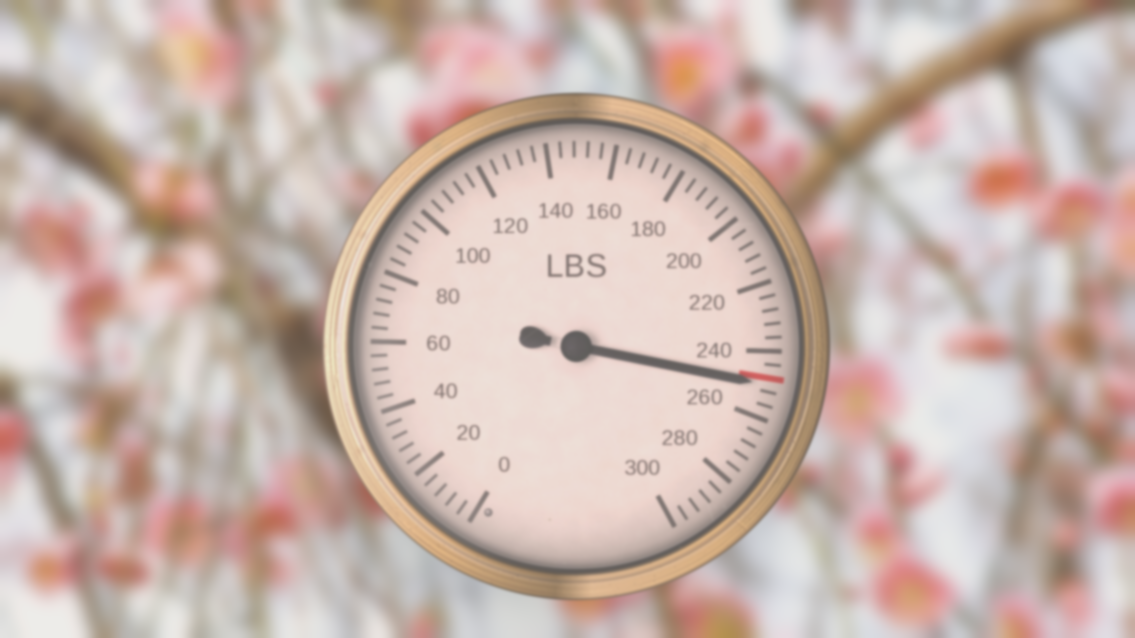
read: 250 lb
